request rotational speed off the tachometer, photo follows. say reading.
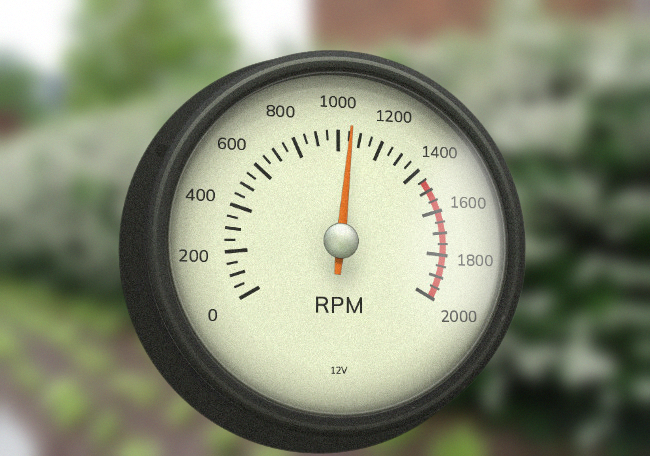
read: 1050 rpm
